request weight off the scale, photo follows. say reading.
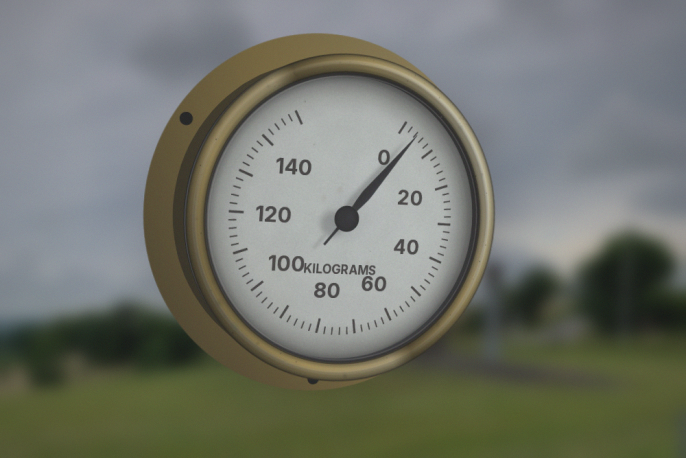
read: 4 kg
